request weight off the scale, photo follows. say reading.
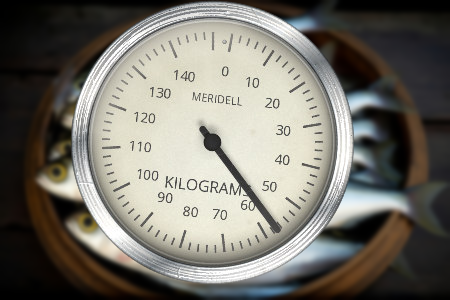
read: 57 kg
